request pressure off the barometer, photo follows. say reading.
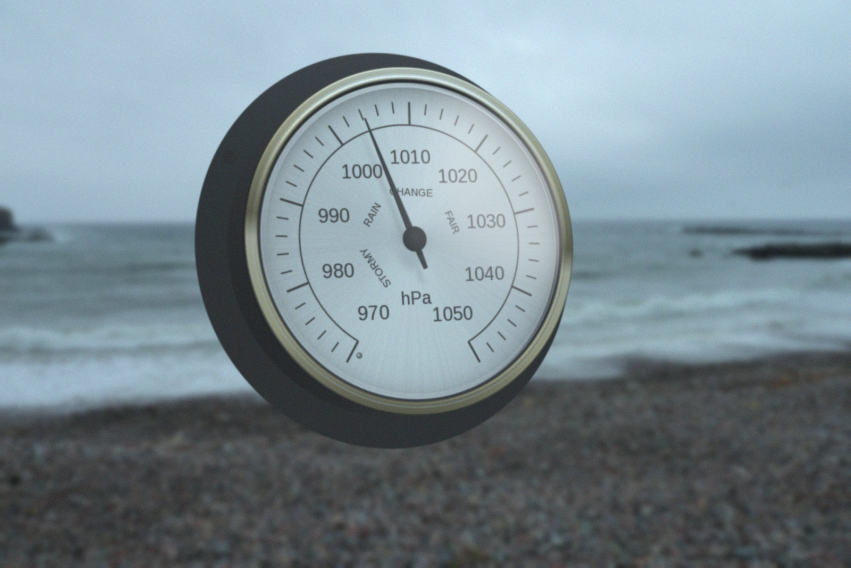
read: 1004 hPa
